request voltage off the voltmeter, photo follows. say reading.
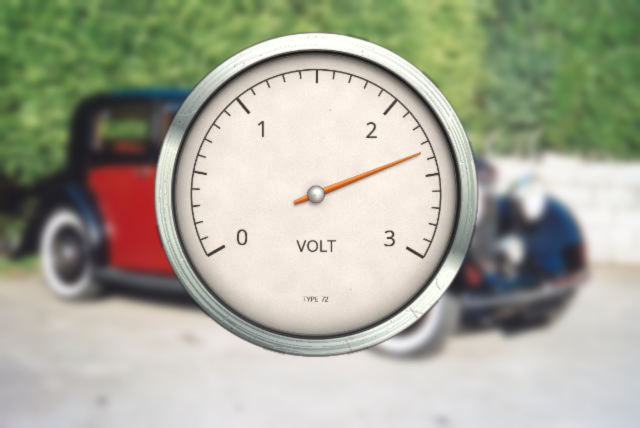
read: 2.35 V
